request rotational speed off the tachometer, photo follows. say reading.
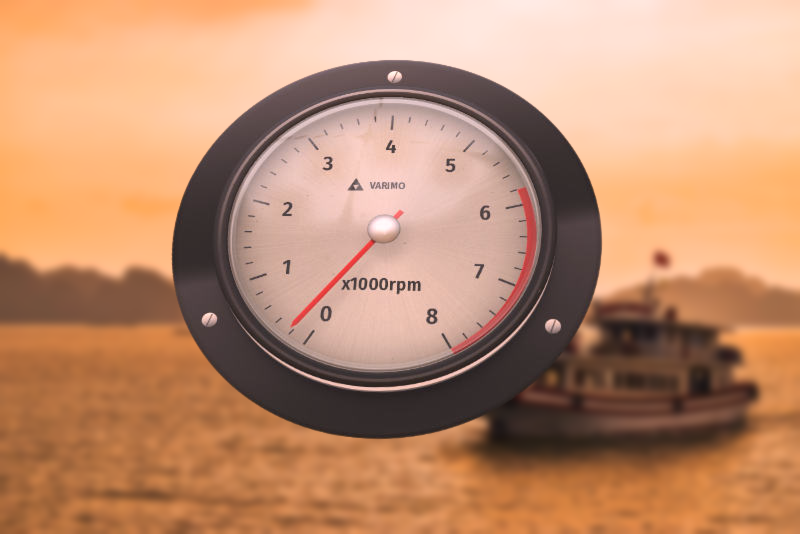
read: 200 rpm
